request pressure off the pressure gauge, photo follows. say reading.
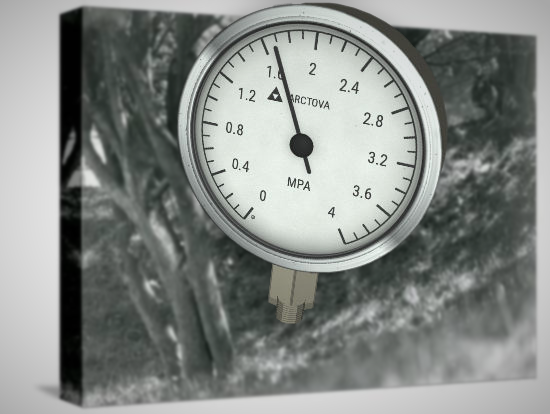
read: 1.7 MPa
